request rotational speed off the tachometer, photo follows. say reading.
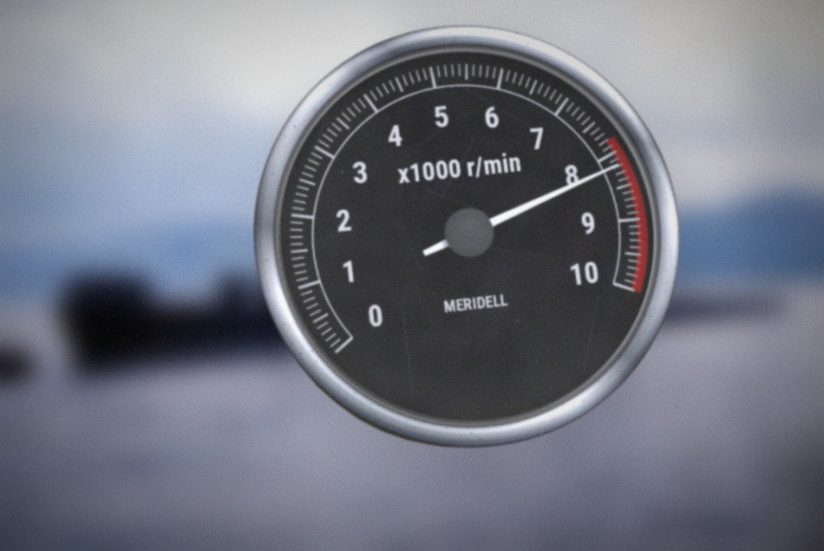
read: 8200 rpm
